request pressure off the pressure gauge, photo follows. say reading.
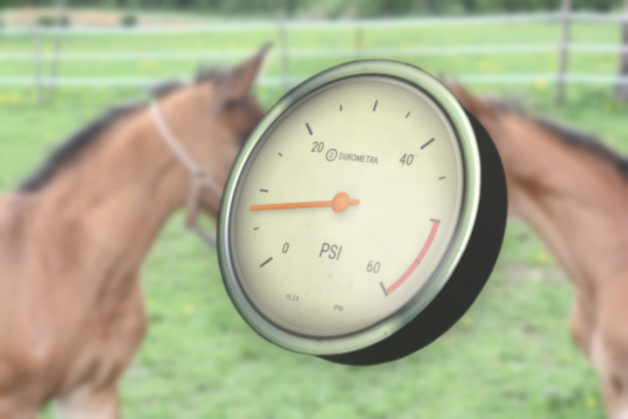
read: 7.5 psi
